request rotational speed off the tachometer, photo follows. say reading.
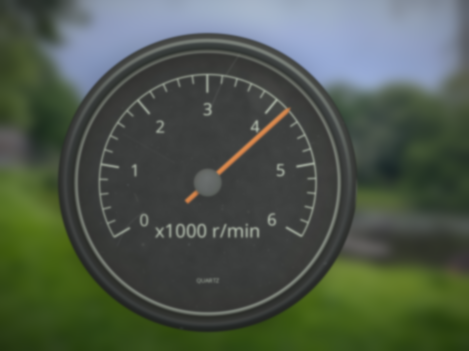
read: 4200 rpm
